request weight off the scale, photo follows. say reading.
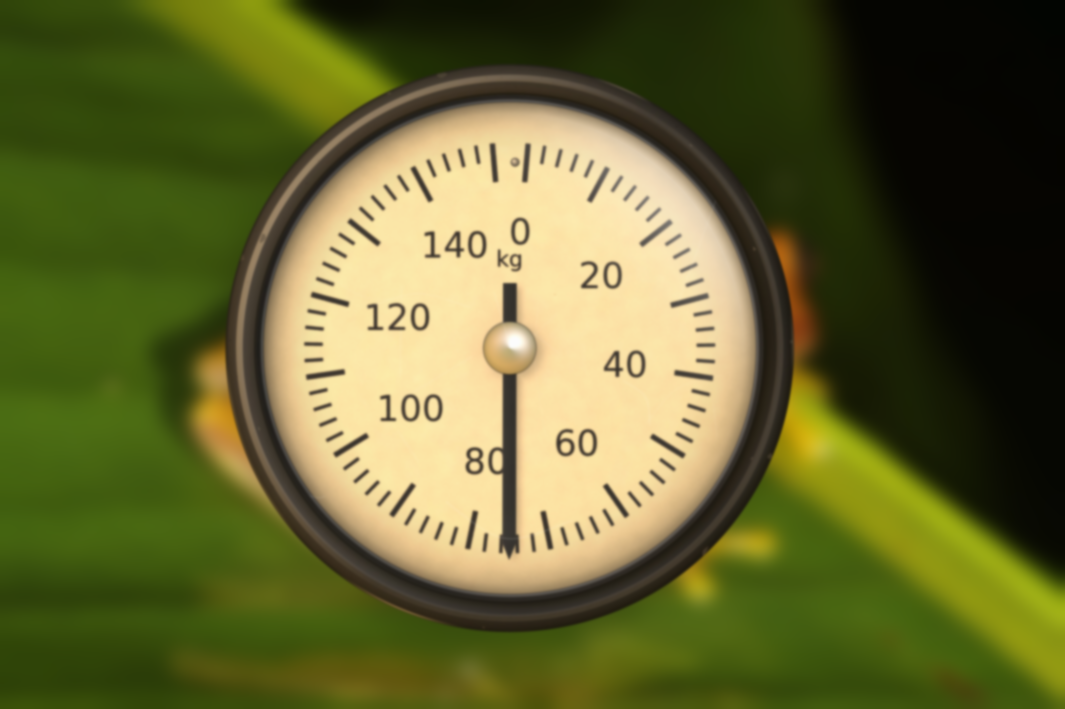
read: 75 kg
